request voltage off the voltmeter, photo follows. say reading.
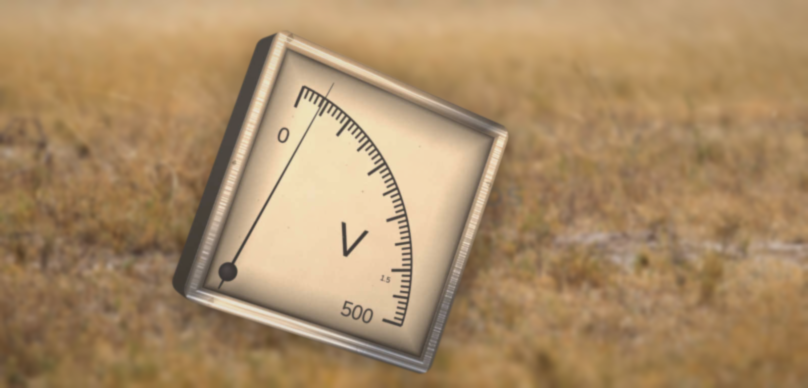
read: 40 V
